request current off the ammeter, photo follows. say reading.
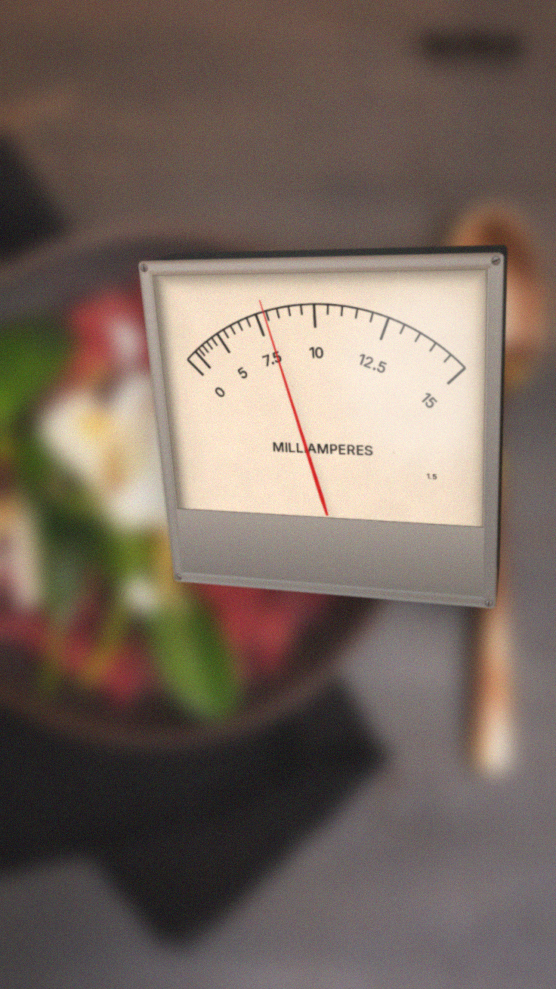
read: 8 mA
